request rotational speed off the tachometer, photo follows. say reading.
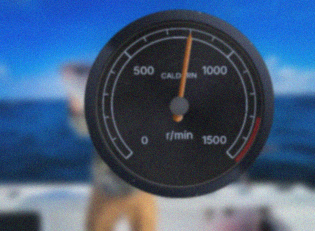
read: 800 rpm
